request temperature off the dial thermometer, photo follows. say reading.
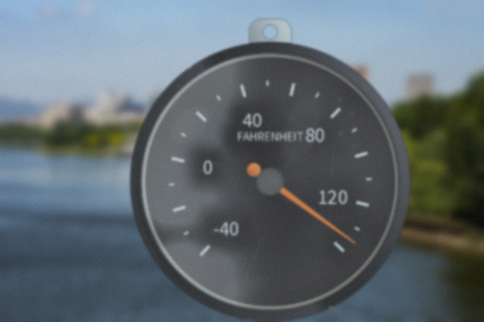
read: 135 °F
